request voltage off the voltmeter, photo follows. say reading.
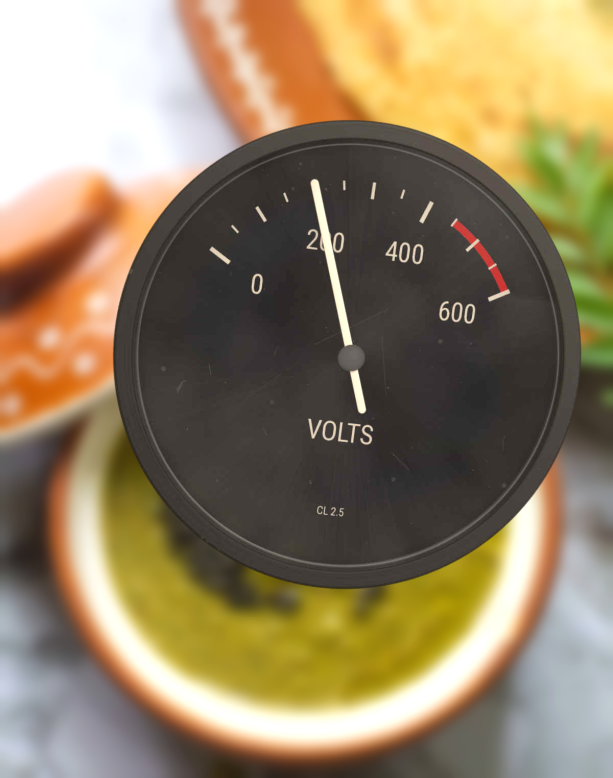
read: 200 V
